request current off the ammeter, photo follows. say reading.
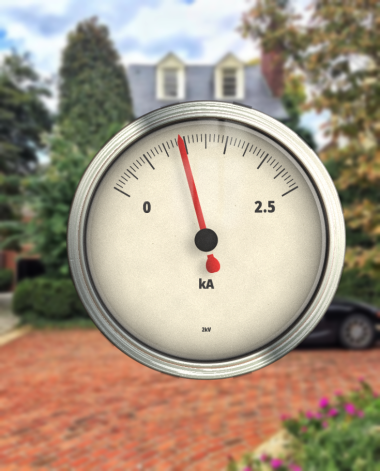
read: 0.95 kA
